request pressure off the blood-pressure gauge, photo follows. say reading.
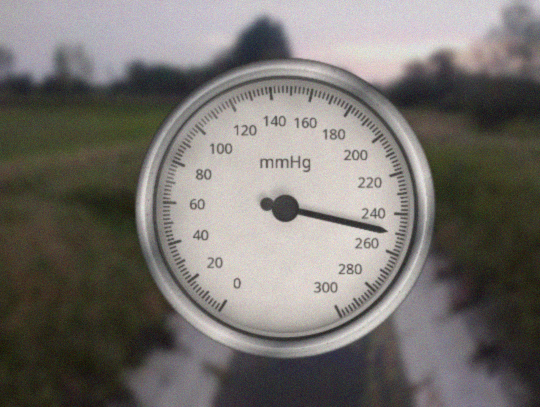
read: 250 mmHg
